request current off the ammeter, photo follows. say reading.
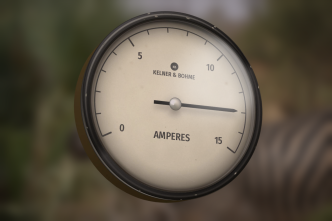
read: 13 A
